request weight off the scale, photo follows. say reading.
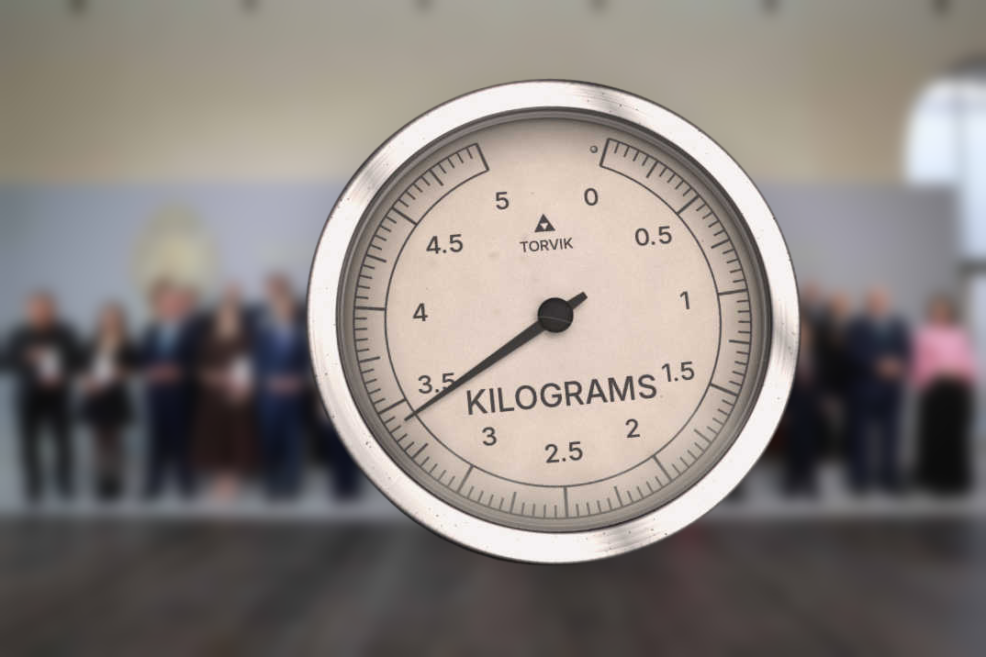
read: 3.4 kg
